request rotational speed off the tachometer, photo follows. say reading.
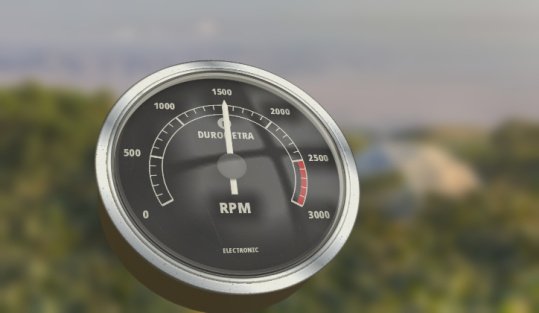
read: 1500 rpm
